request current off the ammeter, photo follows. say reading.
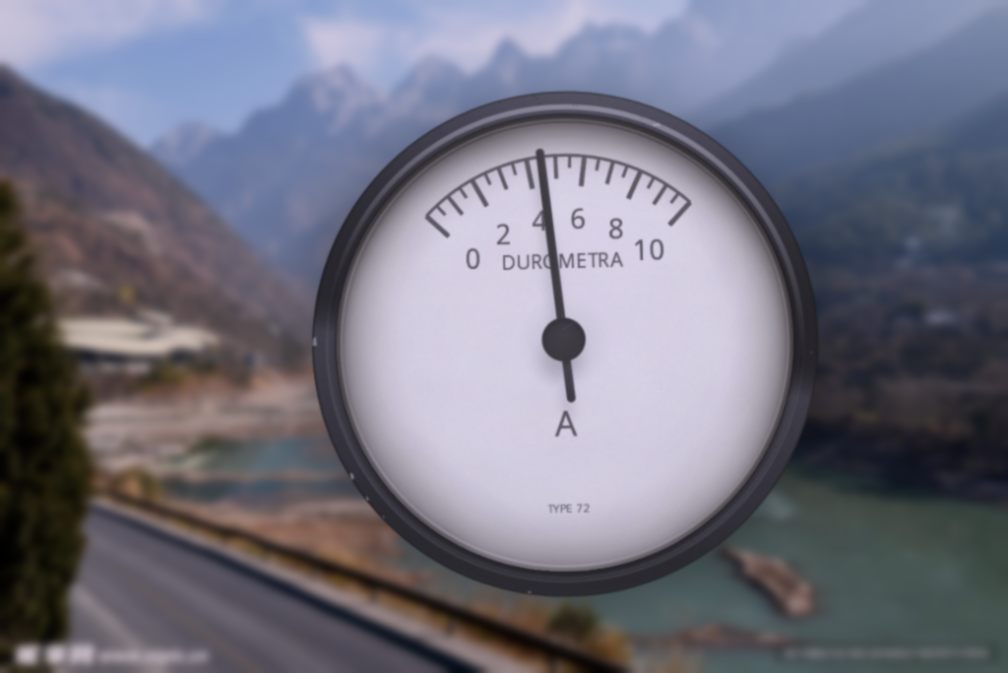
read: 4.5 A
